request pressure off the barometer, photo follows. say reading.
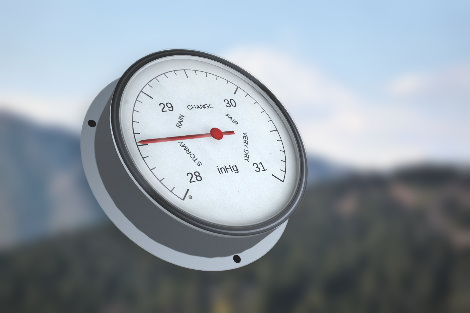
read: 28.5 inHg
